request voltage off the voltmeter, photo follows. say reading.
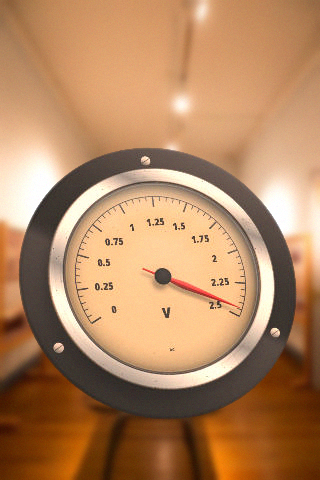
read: 2.45 V
